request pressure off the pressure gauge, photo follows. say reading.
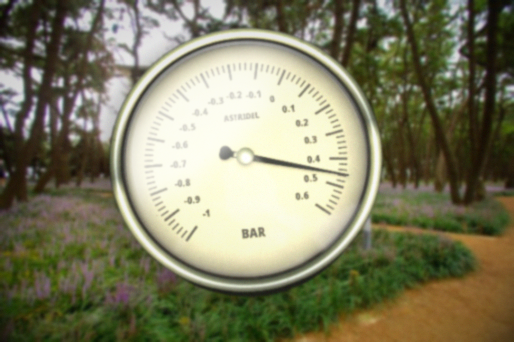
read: 0.46 bar
